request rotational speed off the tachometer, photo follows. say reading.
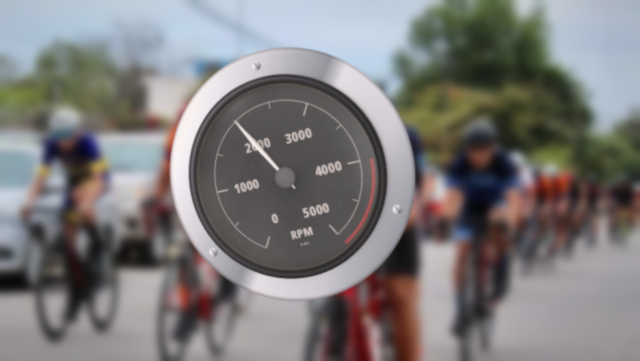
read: 2000 rpm
